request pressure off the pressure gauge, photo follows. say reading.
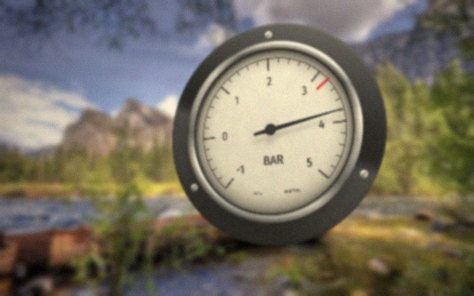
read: 3.8 bar
